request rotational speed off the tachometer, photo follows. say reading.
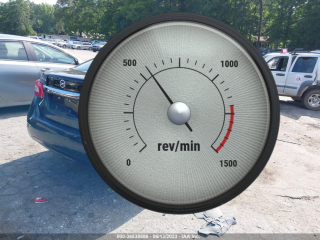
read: 550 rpm
